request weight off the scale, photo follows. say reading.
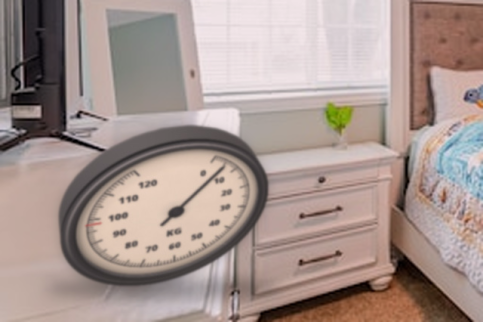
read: 5 kg
